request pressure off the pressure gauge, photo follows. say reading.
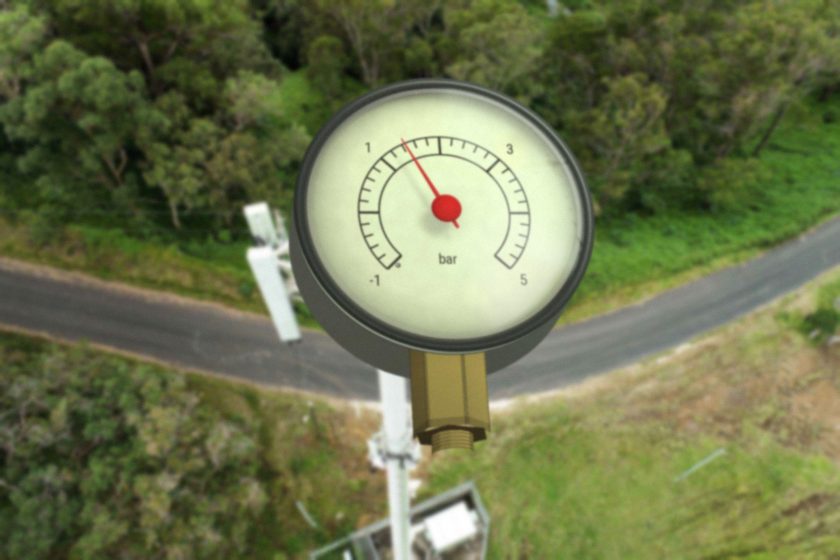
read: 1.4 bar
